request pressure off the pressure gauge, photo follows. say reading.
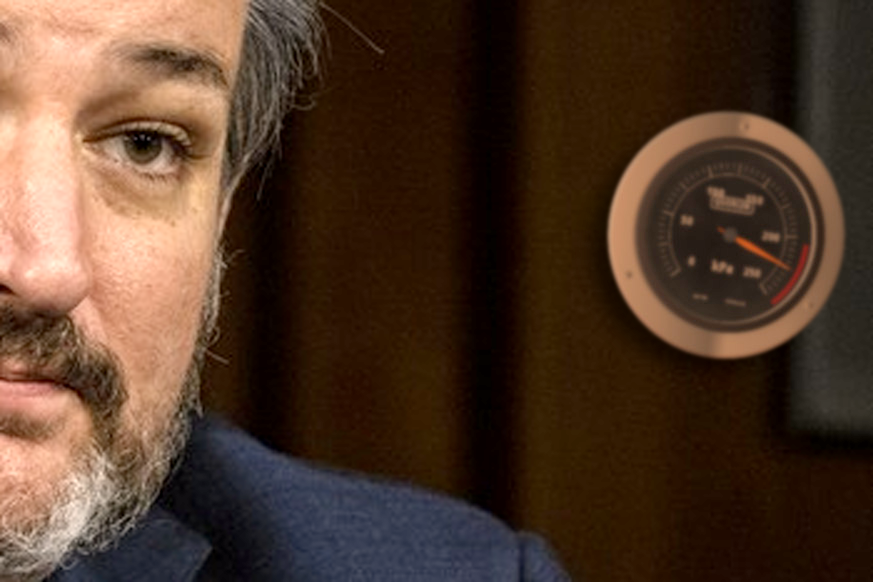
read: 225 kPa
